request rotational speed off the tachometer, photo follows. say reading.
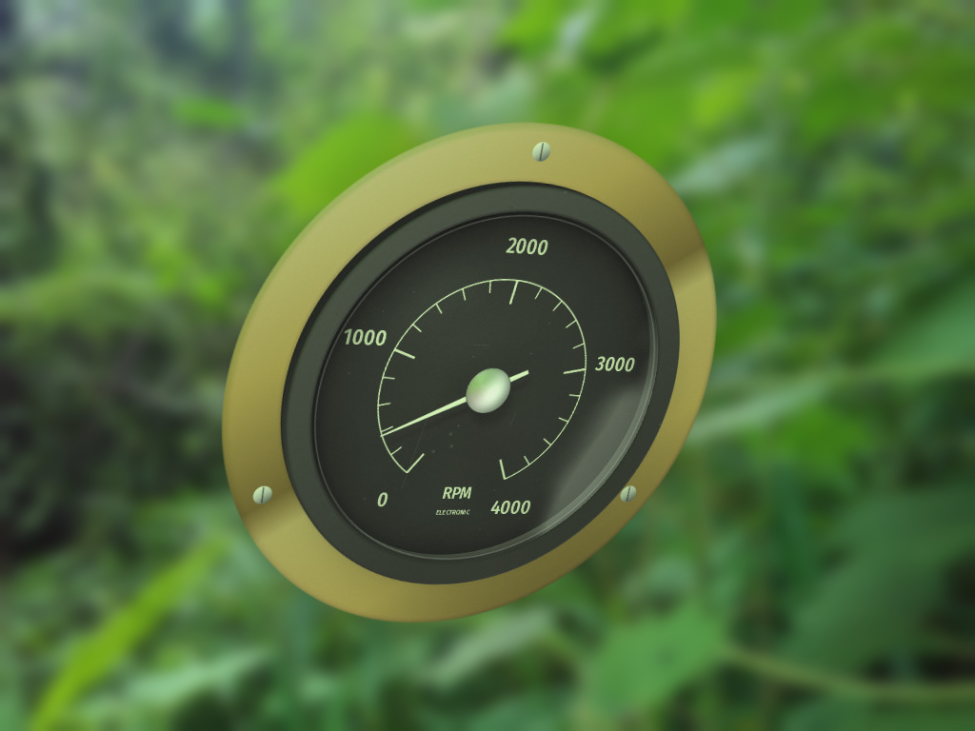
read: 400 rpm
